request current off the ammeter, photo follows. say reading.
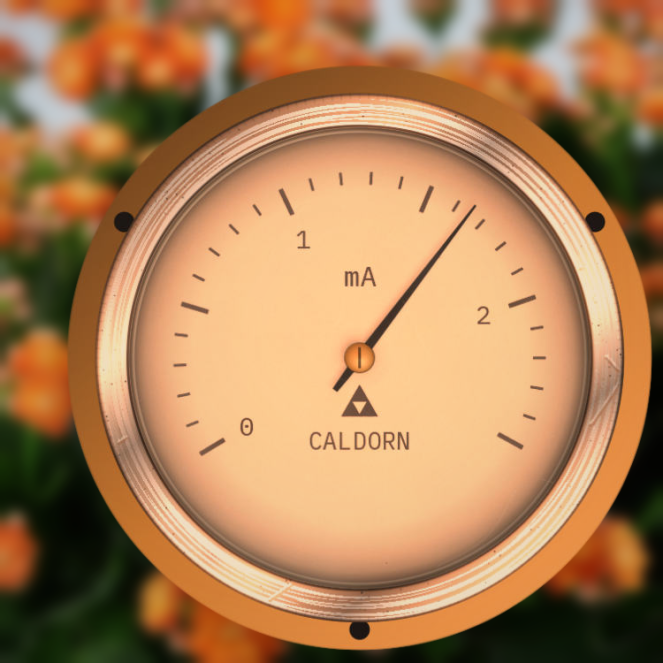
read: 1.65 mA
